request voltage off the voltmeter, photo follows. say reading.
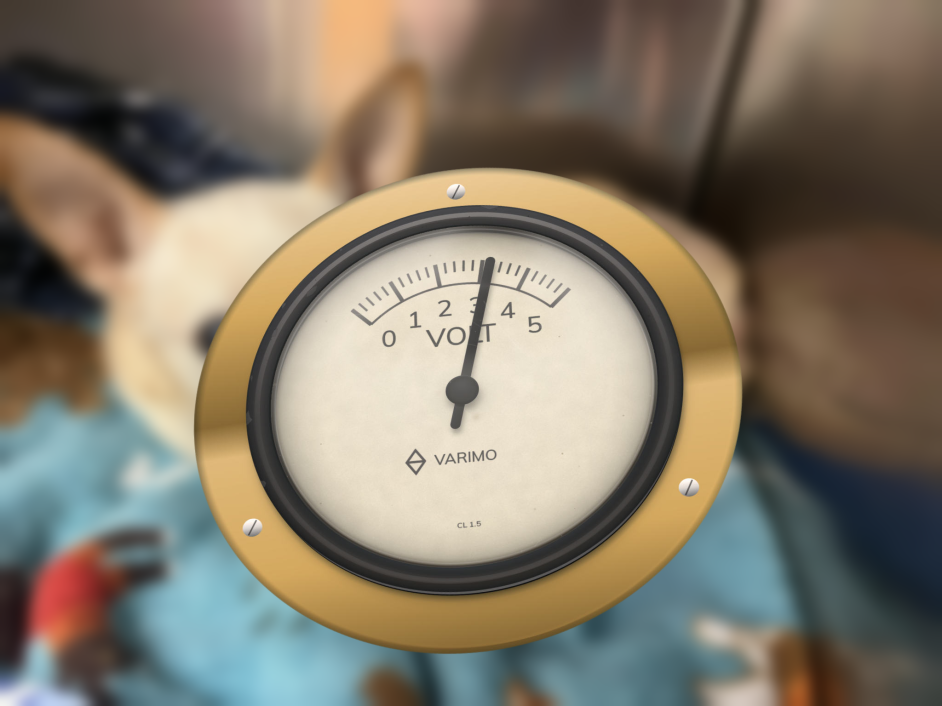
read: 3.2 V
